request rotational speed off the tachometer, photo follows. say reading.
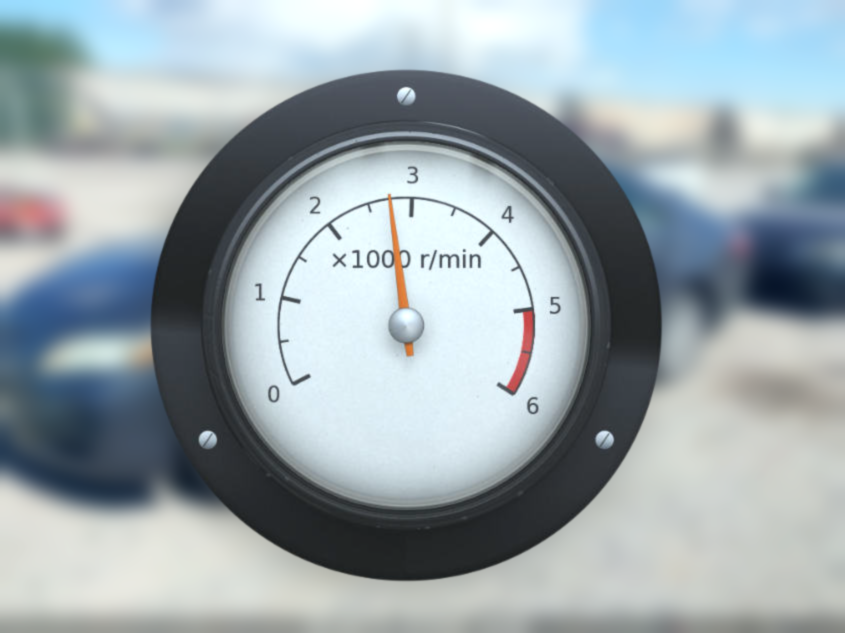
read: 2750 rpm
